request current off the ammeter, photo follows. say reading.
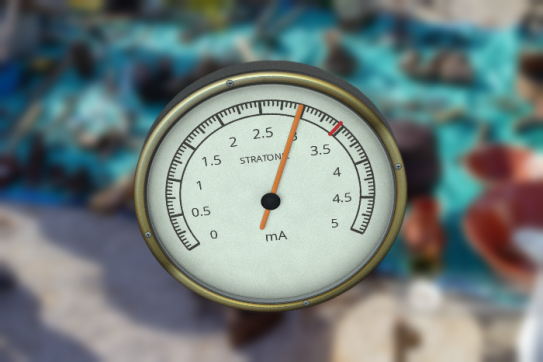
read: 2.95 mA
